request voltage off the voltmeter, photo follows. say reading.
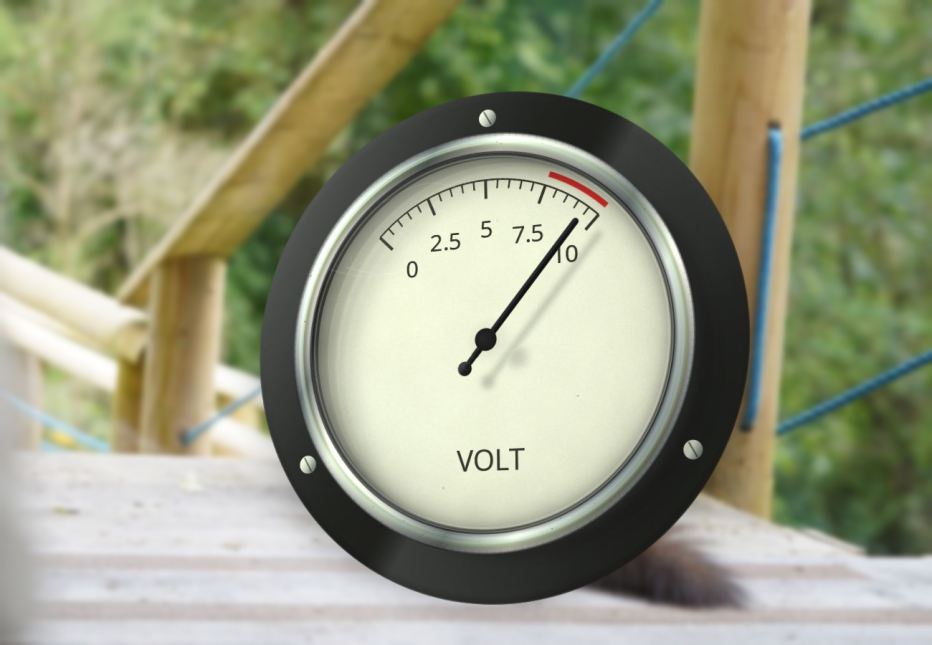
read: 9.5 V
